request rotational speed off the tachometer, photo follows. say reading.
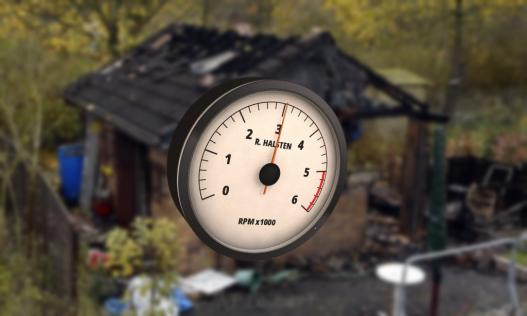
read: 3000 rpm
